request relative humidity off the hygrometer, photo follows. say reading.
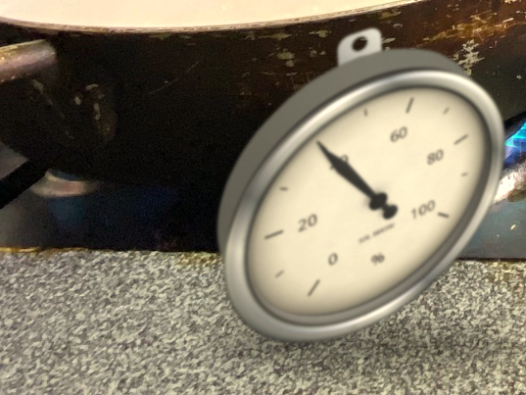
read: 40 %
